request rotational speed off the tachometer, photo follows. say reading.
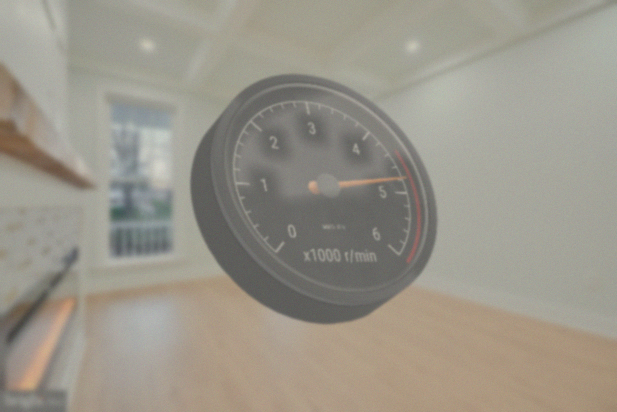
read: 4800 rpm
